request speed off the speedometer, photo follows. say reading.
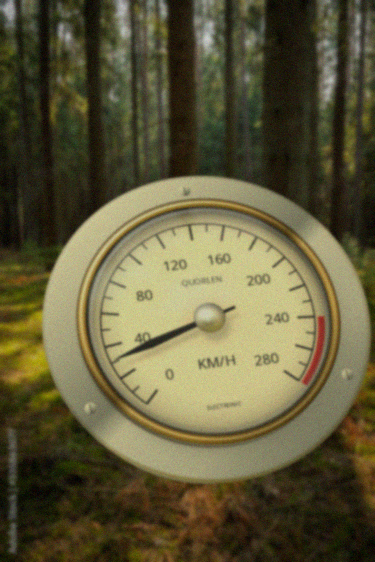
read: 30 km/h
